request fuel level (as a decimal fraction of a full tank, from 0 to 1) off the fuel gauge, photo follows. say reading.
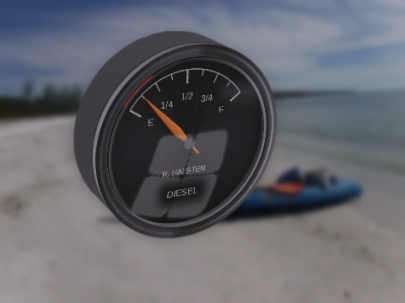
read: 0.125
